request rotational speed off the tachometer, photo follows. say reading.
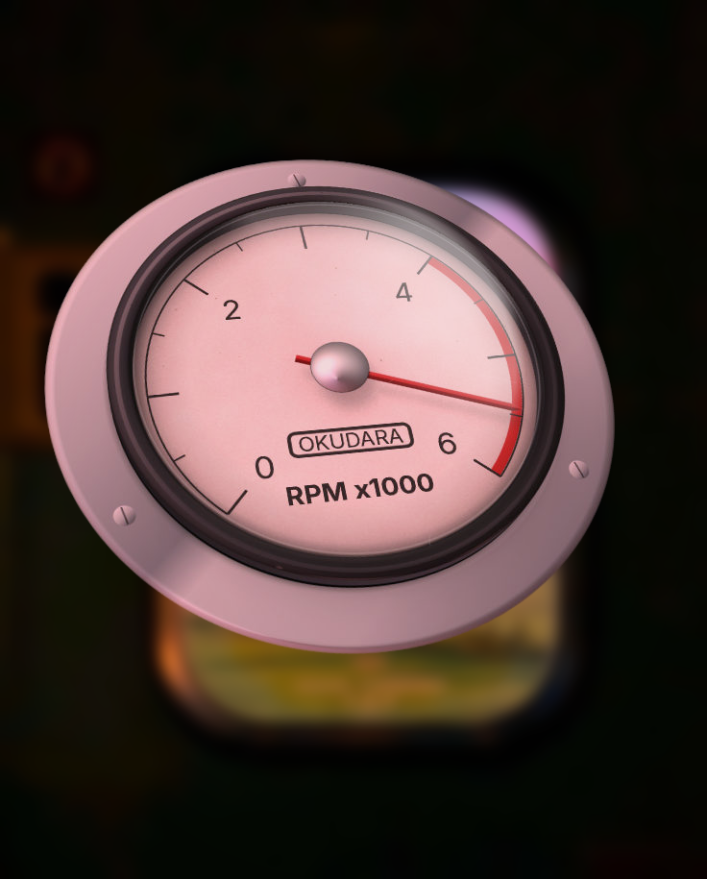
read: 5500 rpm
